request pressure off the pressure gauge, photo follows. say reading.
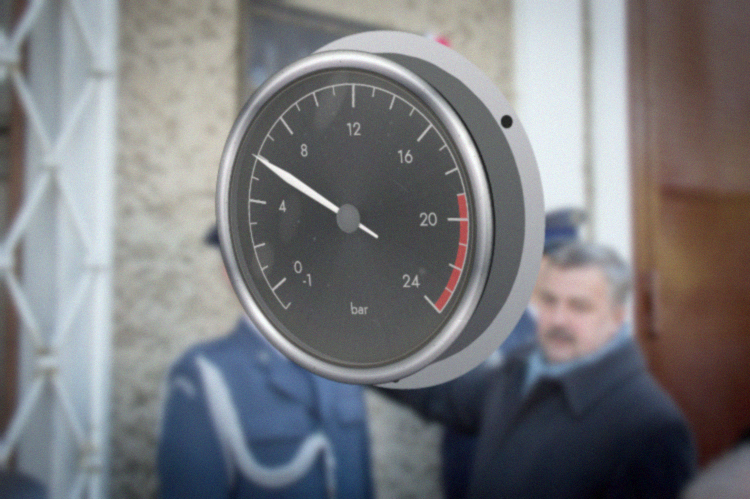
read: 6 bar
